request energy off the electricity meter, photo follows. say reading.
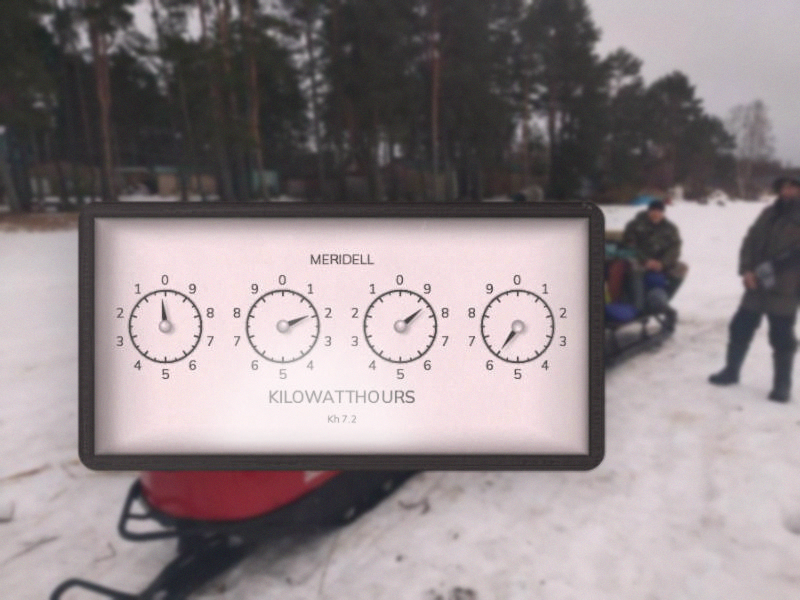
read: 186 kWh
